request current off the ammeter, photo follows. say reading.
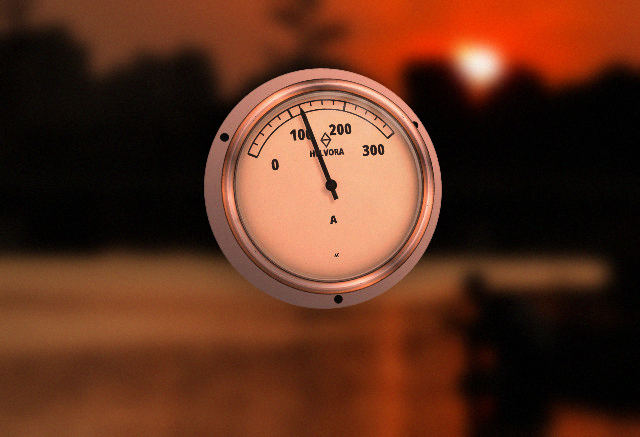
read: 120 A
